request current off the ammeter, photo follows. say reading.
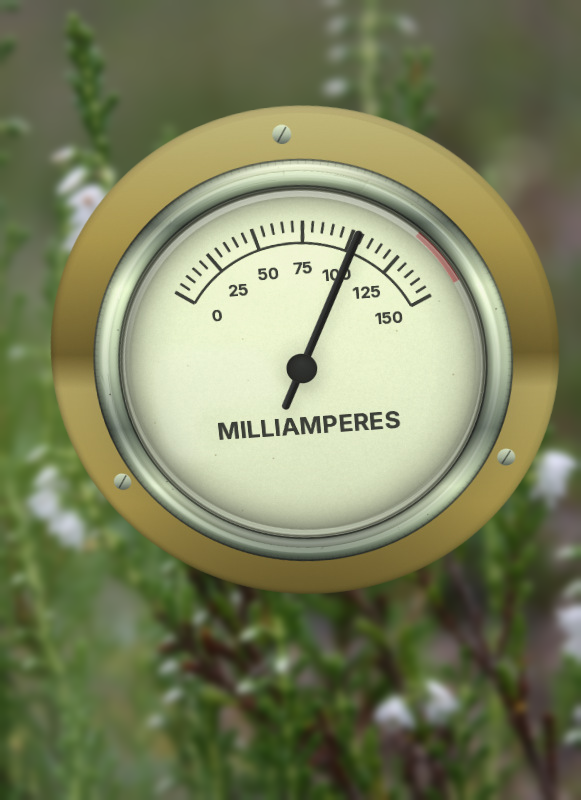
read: 102.5 mA
